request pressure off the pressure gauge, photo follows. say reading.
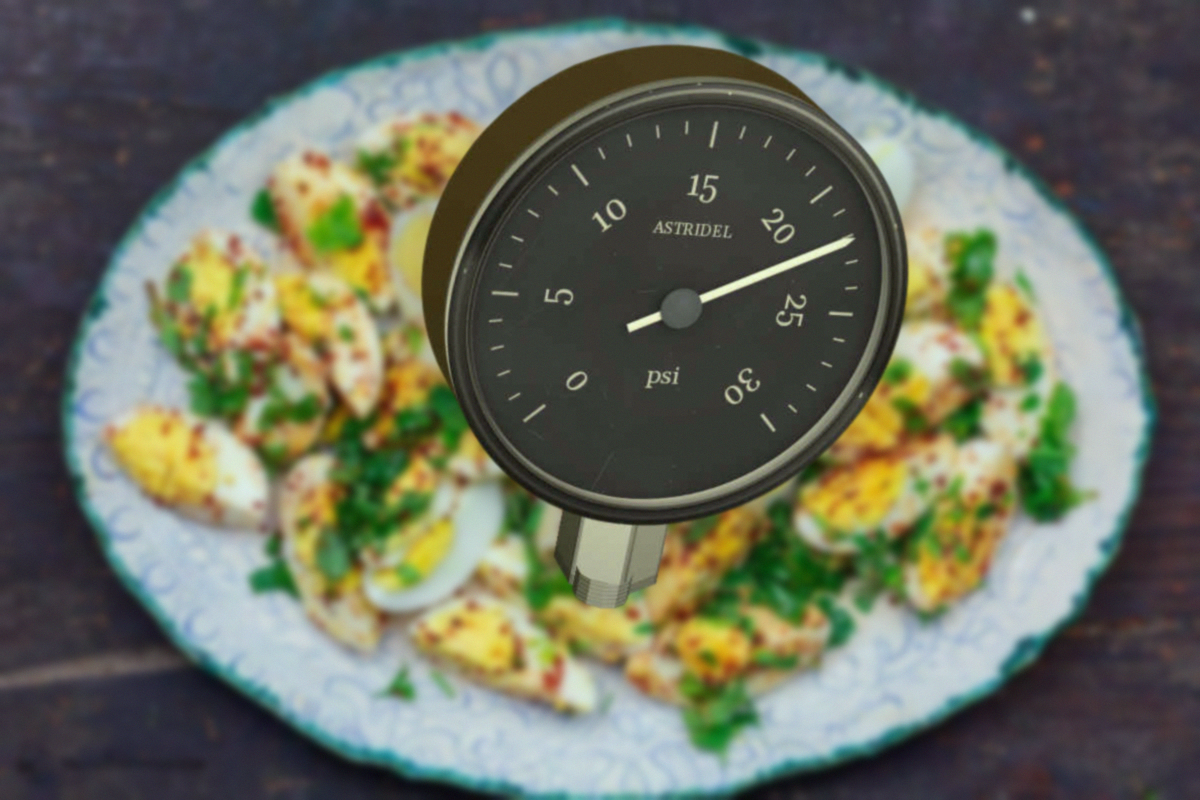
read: 22 psi
